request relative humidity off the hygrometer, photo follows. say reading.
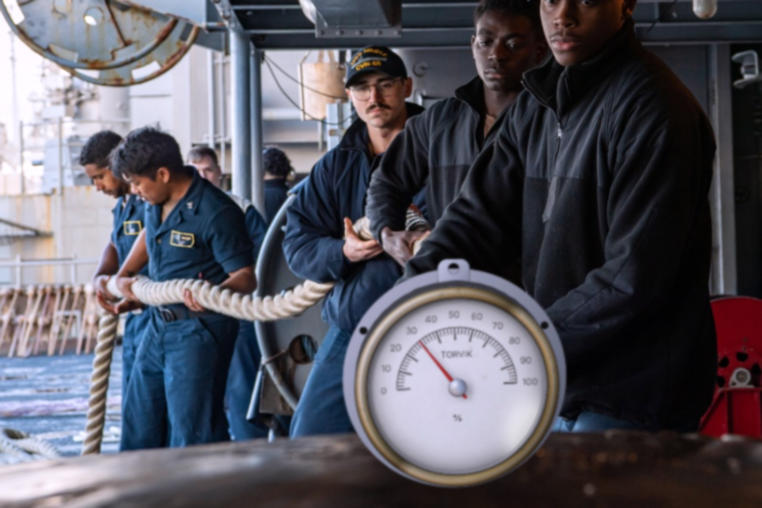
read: 30 %
